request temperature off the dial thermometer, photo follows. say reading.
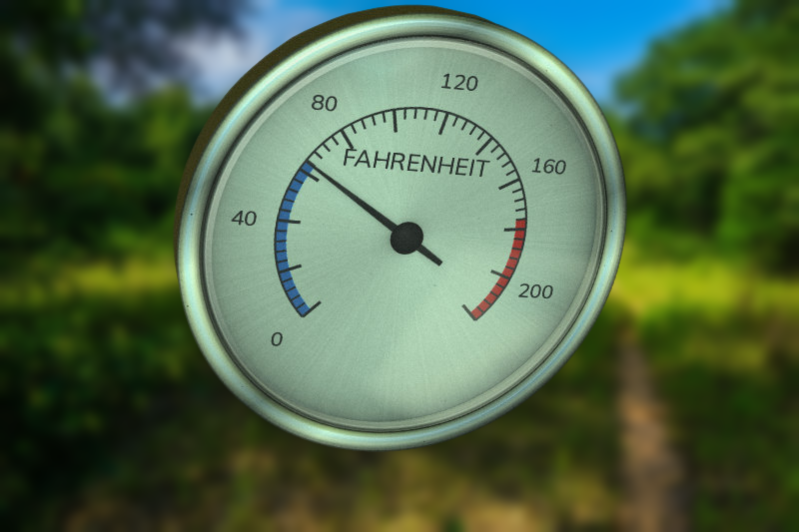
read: 64 °F
